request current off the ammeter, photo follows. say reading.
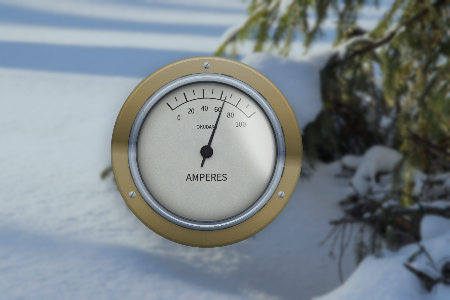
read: 65 A
